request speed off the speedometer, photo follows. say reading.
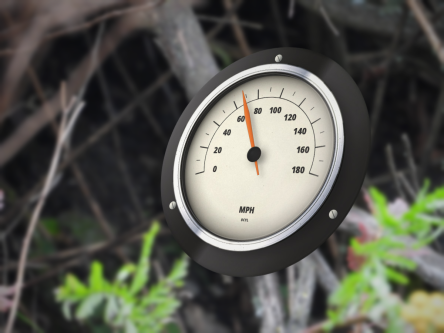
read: 70 mph
